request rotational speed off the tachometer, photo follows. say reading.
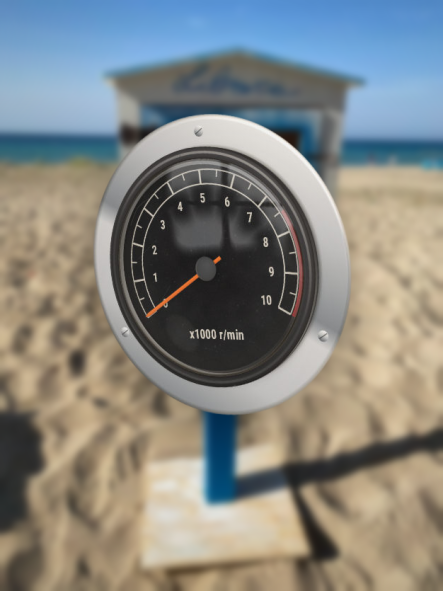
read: 0 rpm
